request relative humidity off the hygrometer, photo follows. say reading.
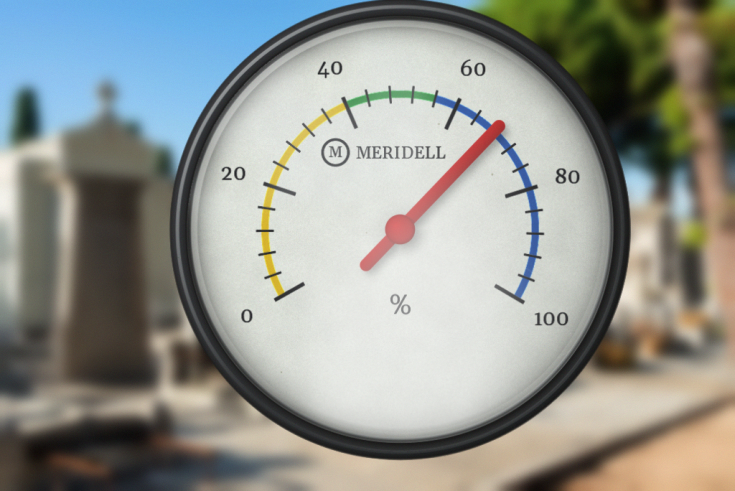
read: 68 %
